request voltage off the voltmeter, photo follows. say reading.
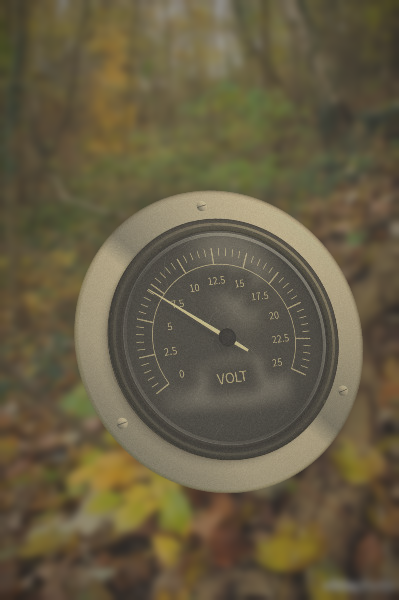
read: 7 V
